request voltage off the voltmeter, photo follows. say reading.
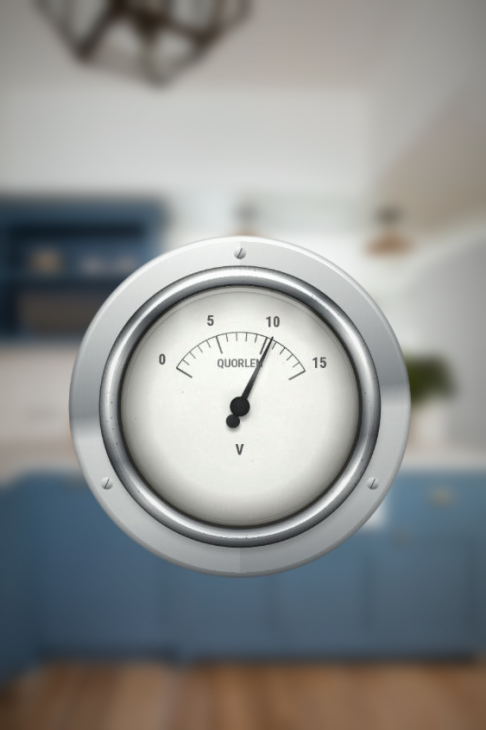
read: 10.5 V
